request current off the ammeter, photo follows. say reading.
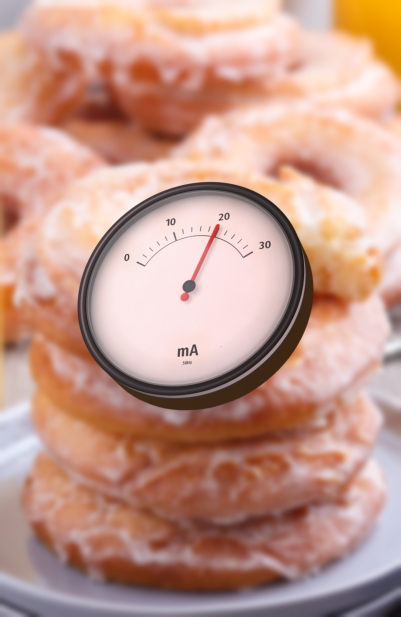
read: 20 mA
